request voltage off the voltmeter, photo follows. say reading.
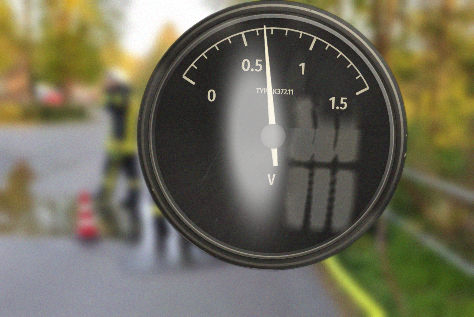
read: 0.65 V
